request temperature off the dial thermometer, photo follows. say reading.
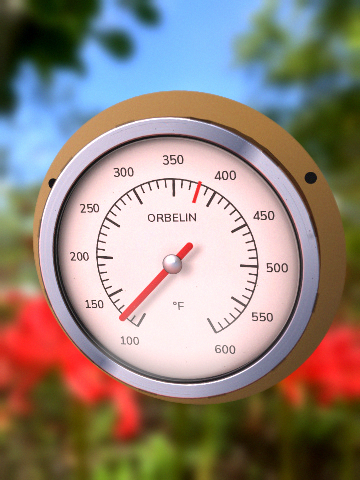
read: 120 °F
